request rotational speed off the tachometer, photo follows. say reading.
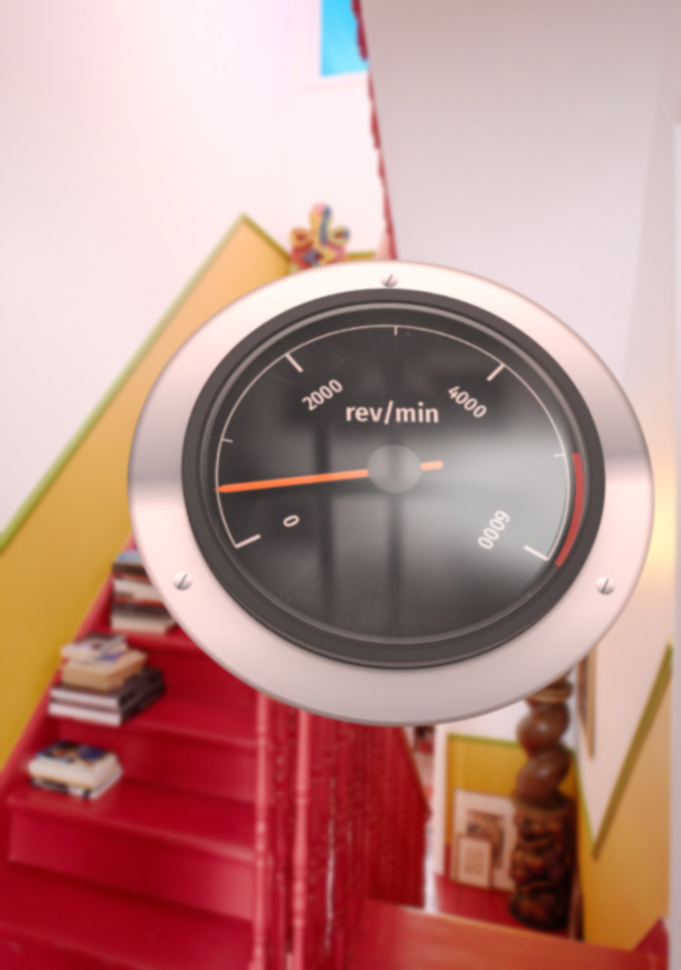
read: 500 rpm
